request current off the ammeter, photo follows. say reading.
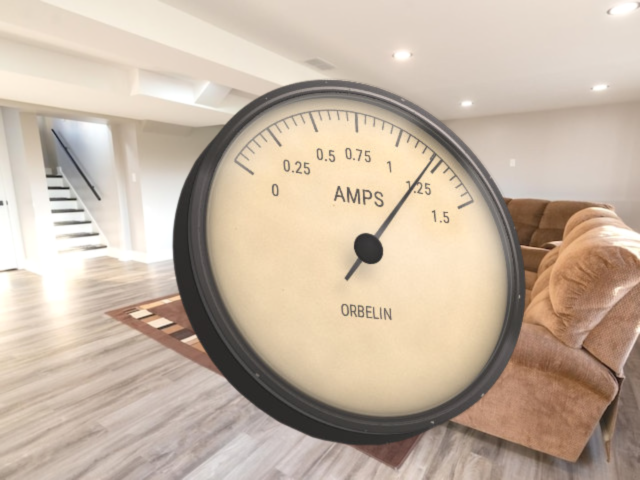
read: 1.2 A
